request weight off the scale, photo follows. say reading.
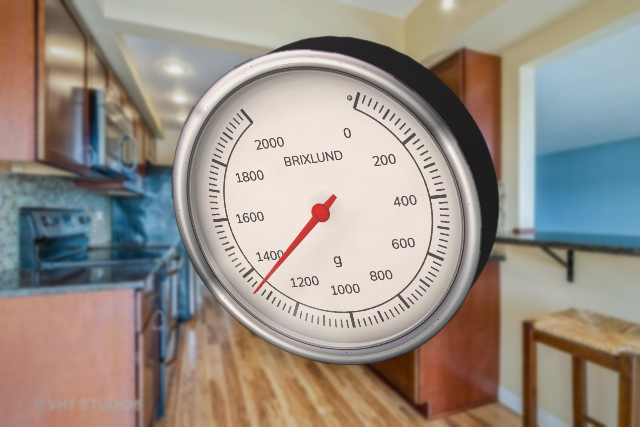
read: 1340 g
